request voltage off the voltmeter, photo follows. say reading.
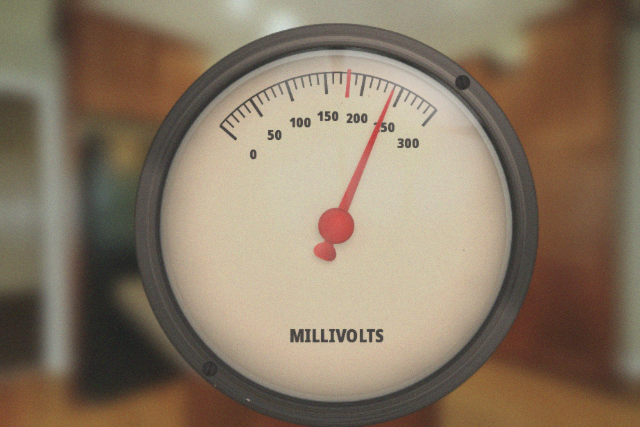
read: 240 mV
